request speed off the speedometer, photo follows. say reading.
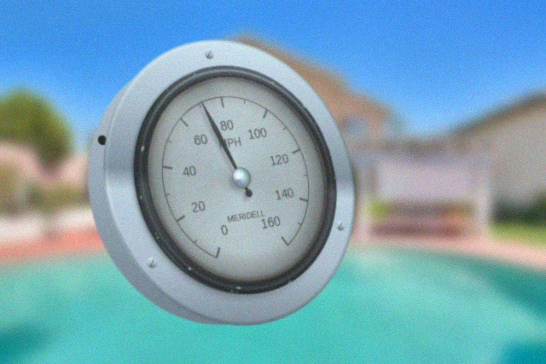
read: 70 mph
